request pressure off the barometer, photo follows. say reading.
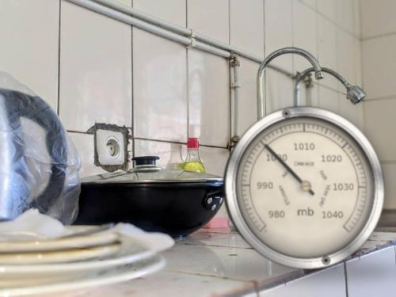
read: 1000 mbar
